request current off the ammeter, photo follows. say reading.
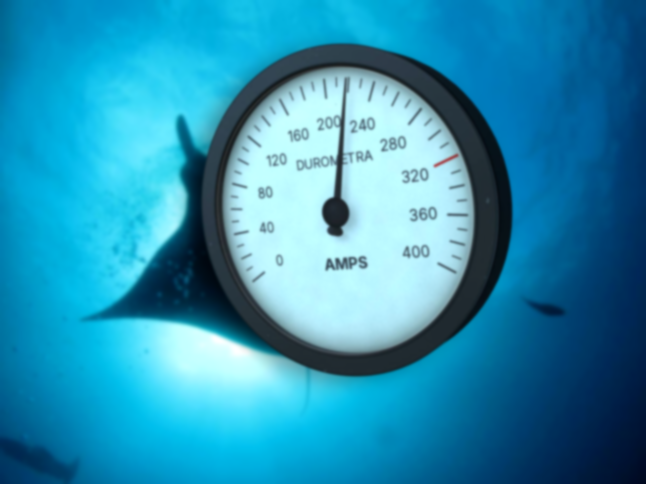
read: 220 A
